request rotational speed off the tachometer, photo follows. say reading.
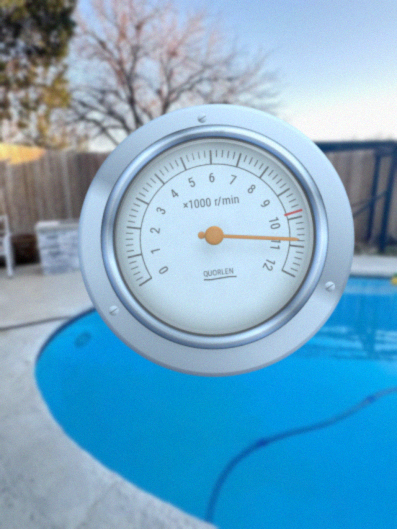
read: 10800 rpm
